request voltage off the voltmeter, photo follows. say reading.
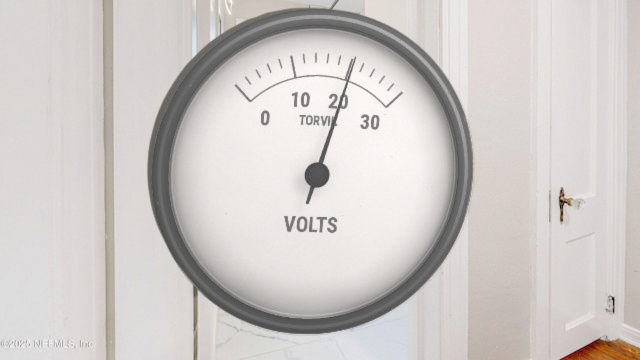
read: 20 V
